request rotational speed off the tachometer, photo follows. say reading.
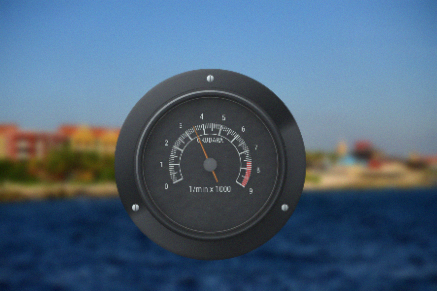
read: 3500 rpm
